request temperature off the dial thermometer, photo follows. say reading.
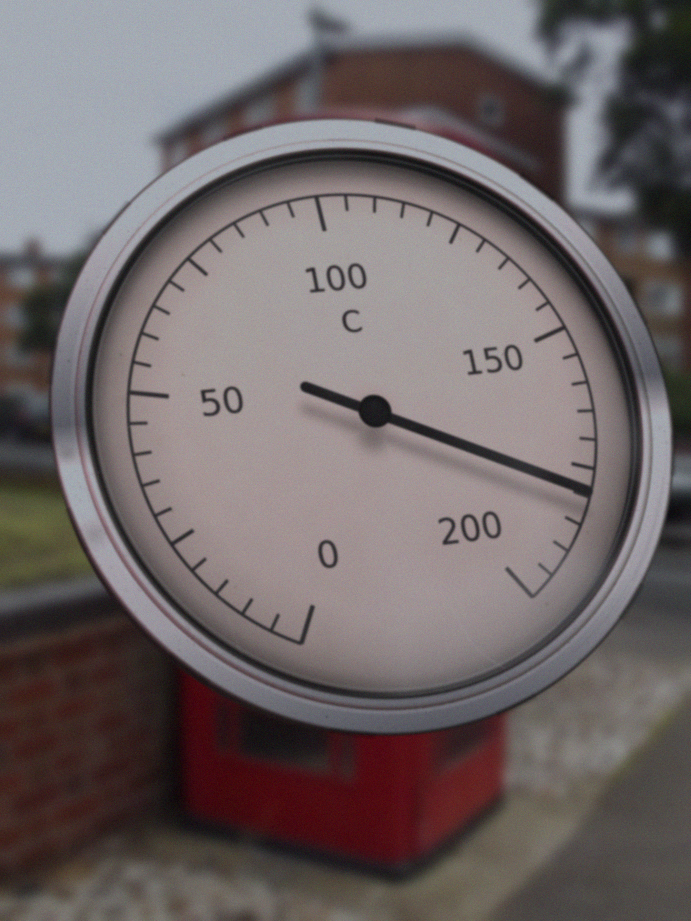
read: 180 °C
